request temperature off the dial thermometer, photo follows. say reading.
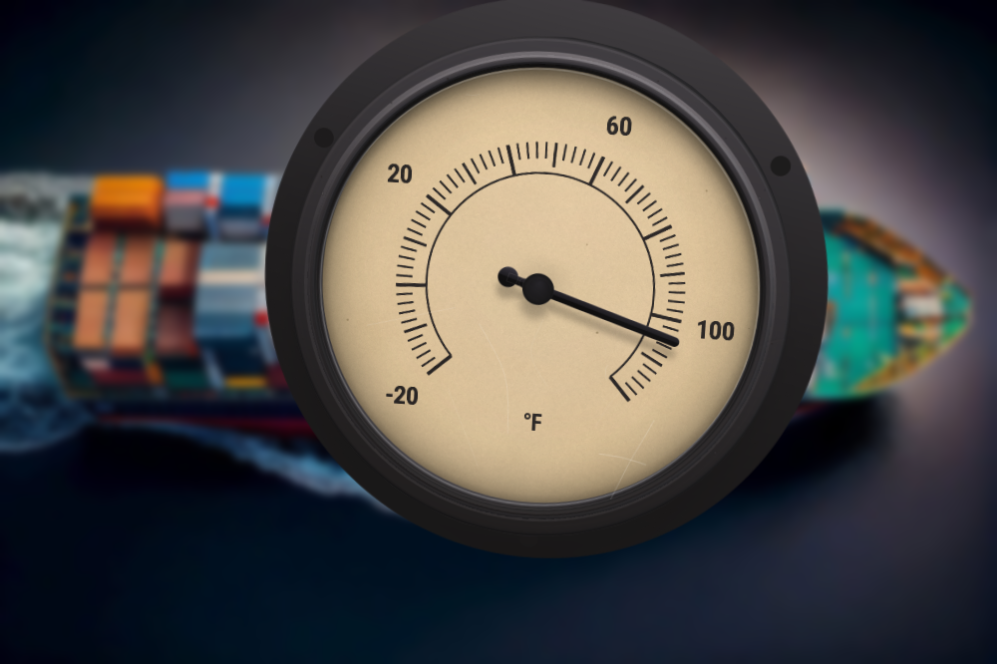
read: 104 °F
